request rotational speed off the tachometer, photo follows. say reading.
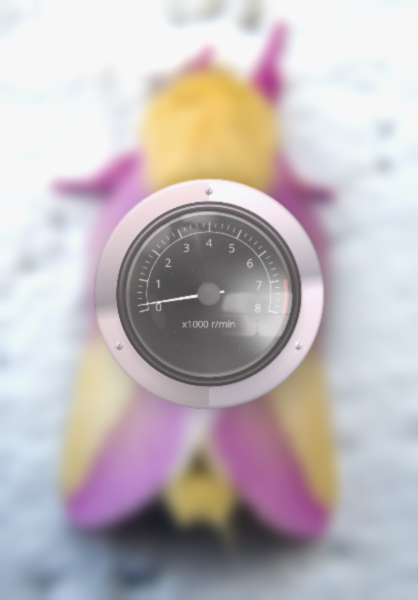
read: 200 rpm
